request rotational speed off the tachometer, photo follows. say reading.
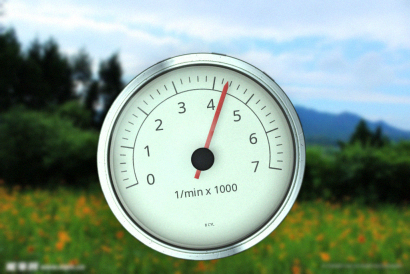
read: 4300 rpm
